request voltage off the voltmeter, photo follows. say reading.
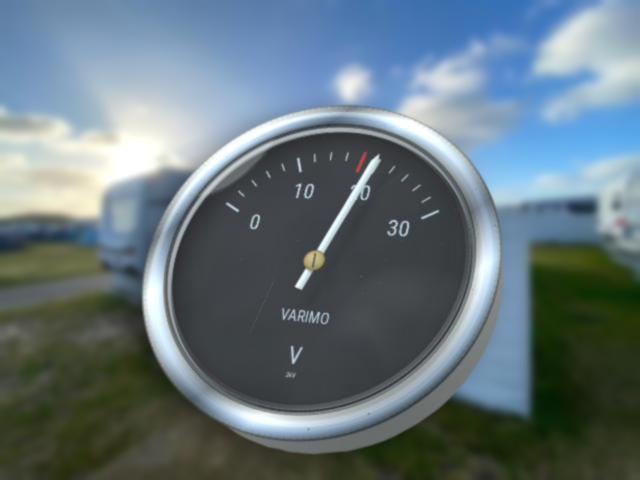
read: 20 V
